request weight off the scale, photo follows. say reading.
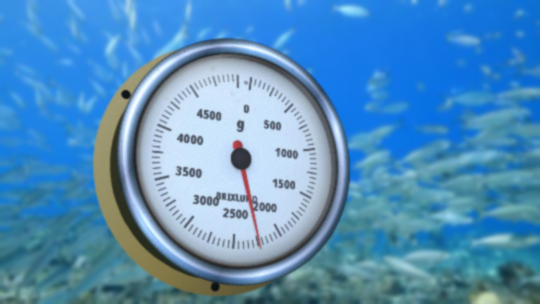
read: 2250 g
